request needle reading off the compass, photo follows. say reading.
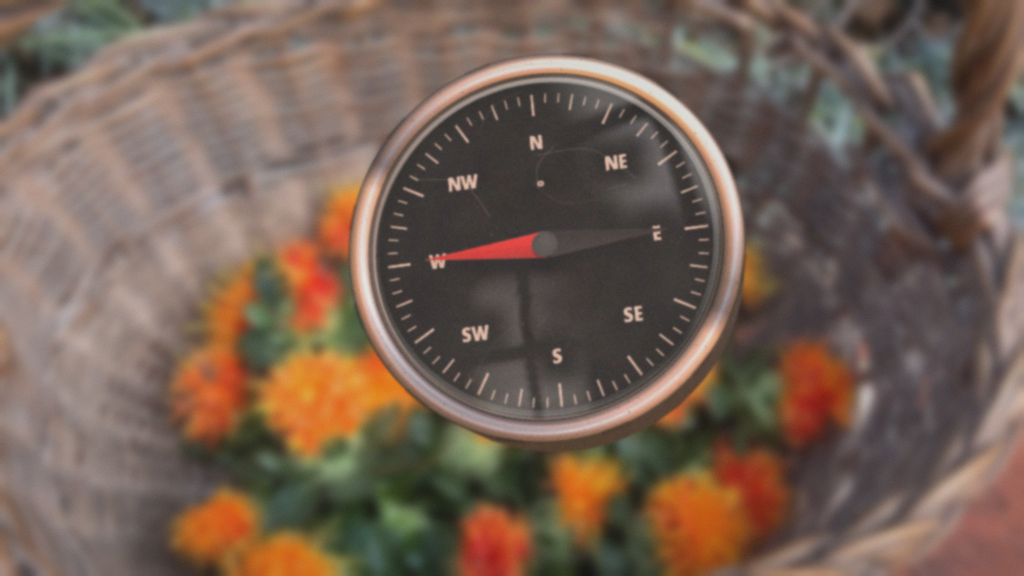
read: 270 °
